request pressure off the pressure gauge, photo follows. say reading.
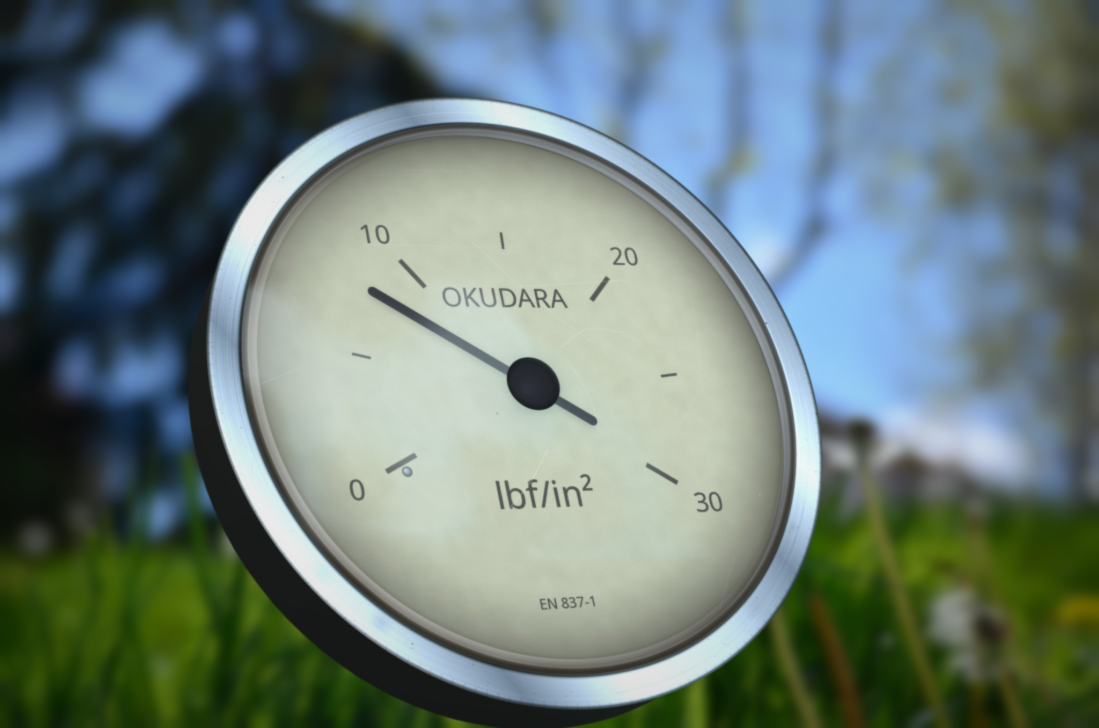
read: 7.5 psi
